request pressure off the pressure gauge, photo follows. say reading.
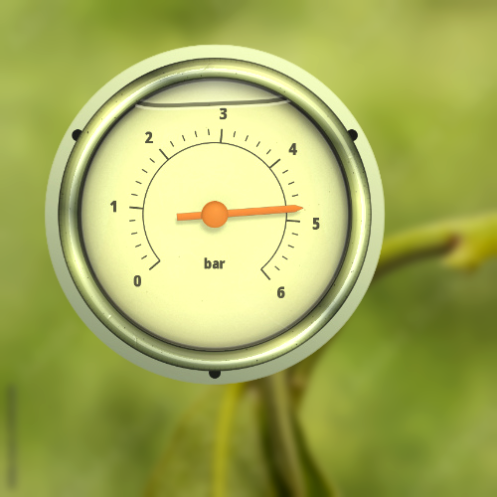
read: 4.8 bar
